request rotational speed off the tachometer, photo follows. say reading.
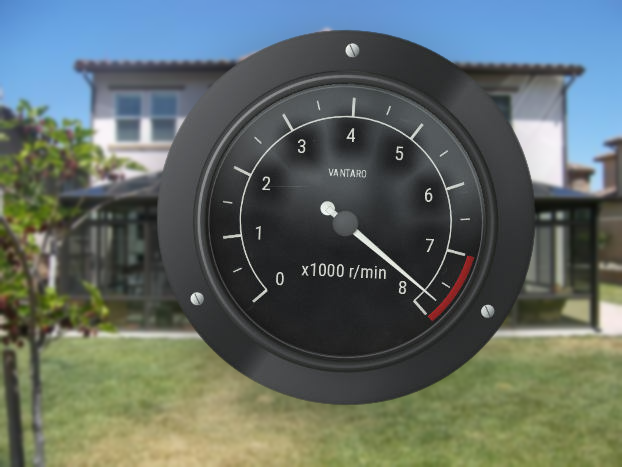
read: 7750 rpm
